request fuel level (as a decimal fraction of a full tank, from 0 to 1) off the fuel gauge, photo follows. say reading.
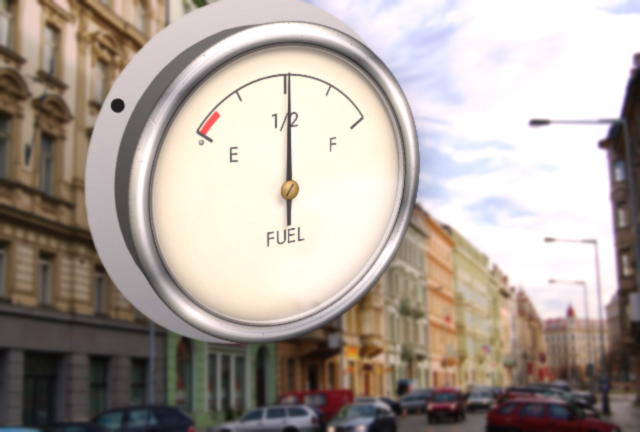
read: 0.5
